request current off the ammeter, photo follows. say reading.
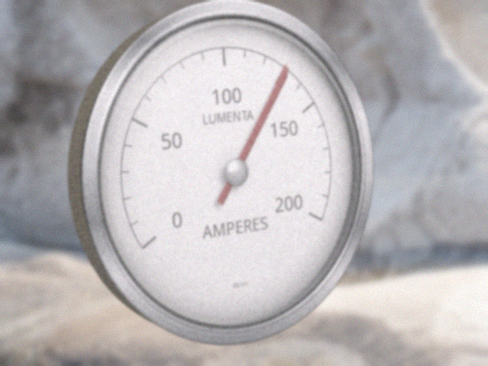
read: 130 A
